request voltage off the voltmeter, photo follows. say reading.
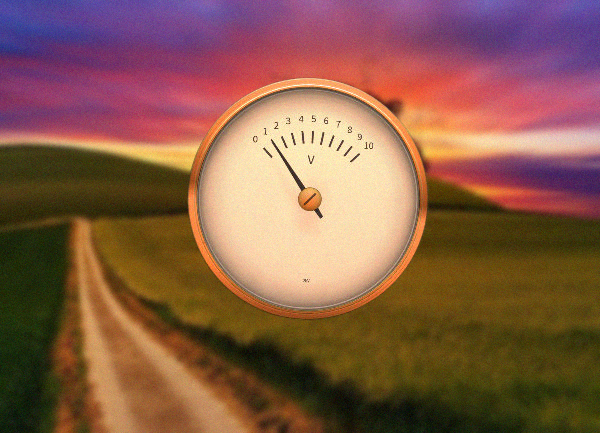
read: 1 V
